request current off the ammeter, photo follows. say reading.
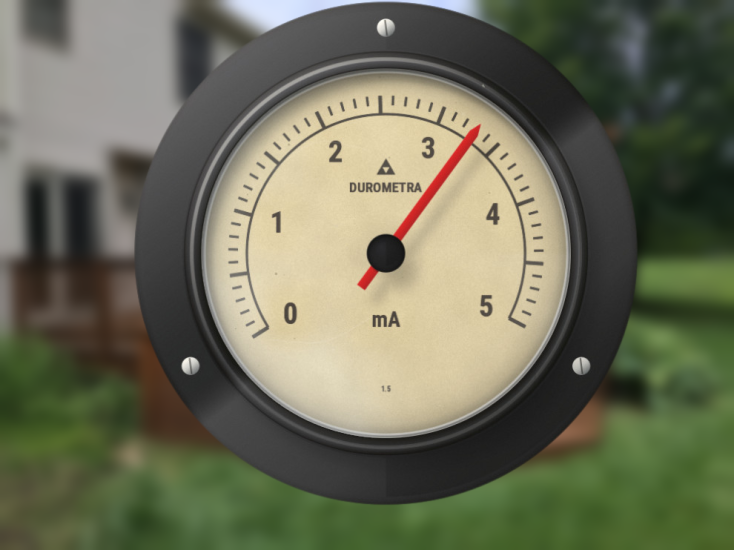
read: 3.3 mA
